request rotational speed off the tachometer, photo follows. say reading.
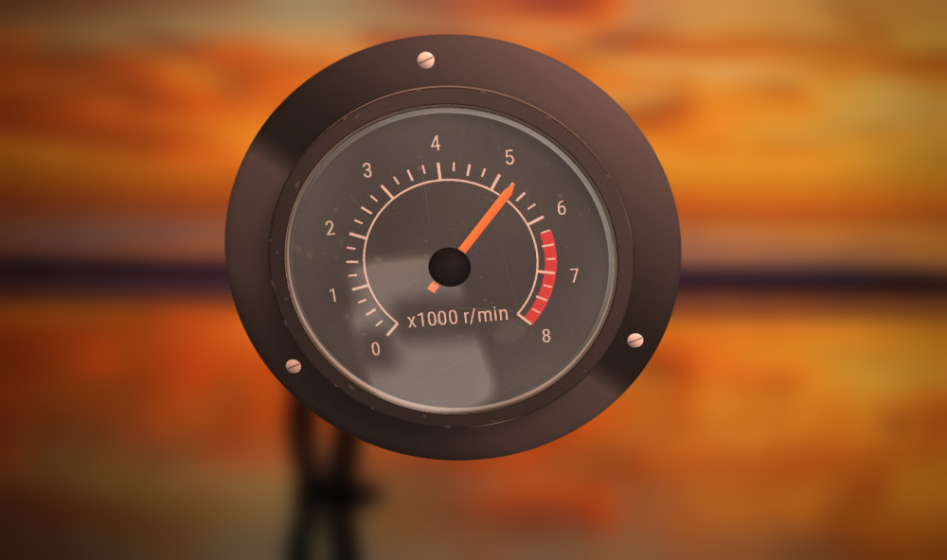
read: 5250 rpm
